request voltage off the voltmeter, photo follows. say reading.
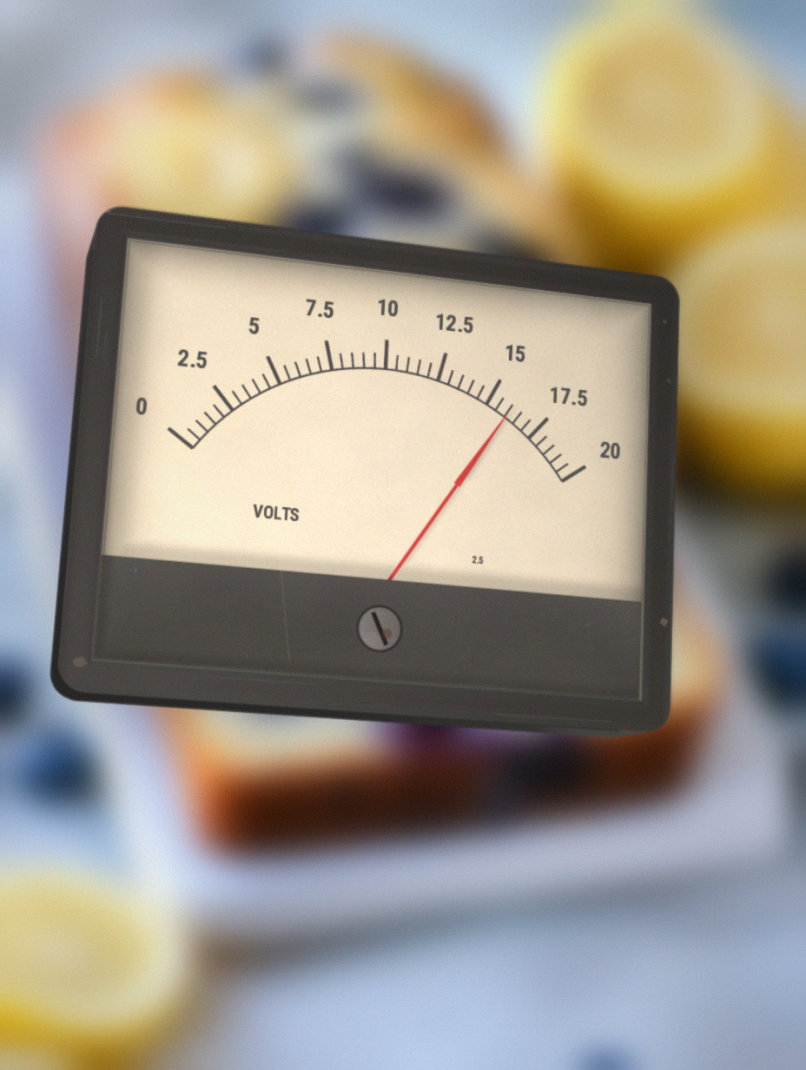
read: 16 V
